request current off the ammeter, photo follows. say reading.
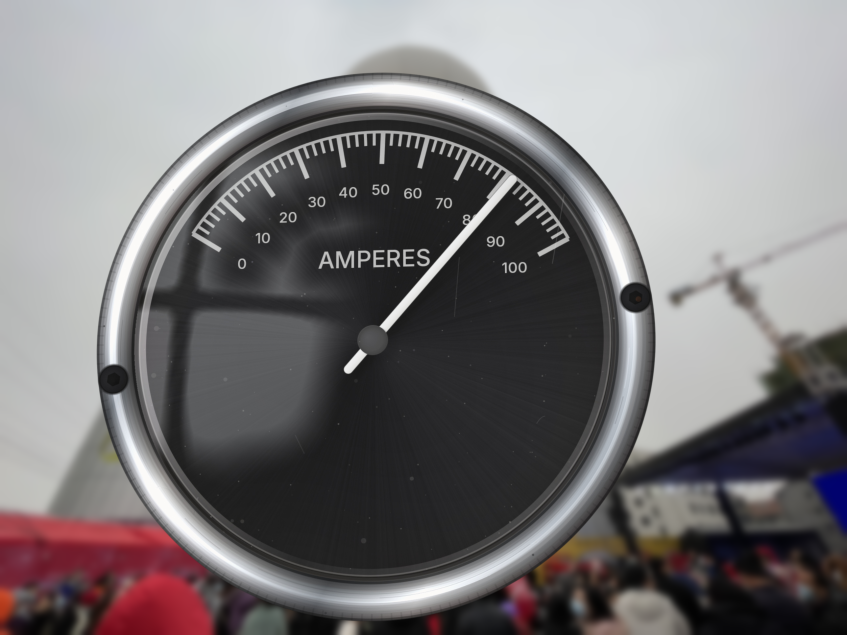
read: 82 A
